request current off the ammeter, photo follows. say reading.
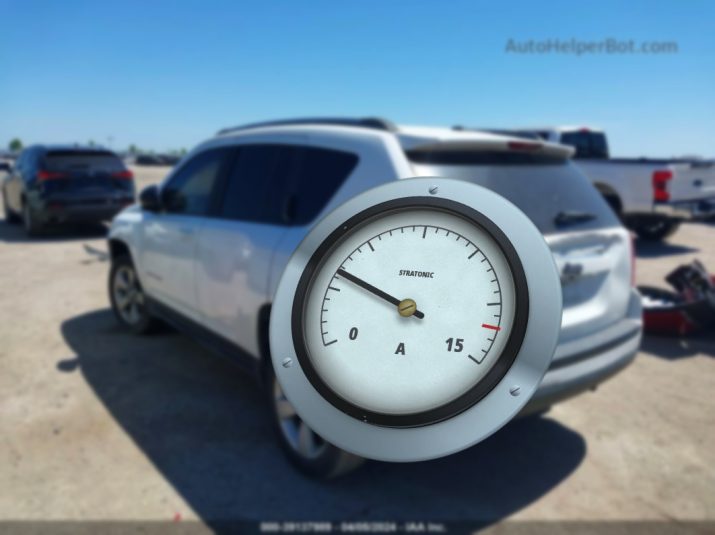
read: 3.25 A
